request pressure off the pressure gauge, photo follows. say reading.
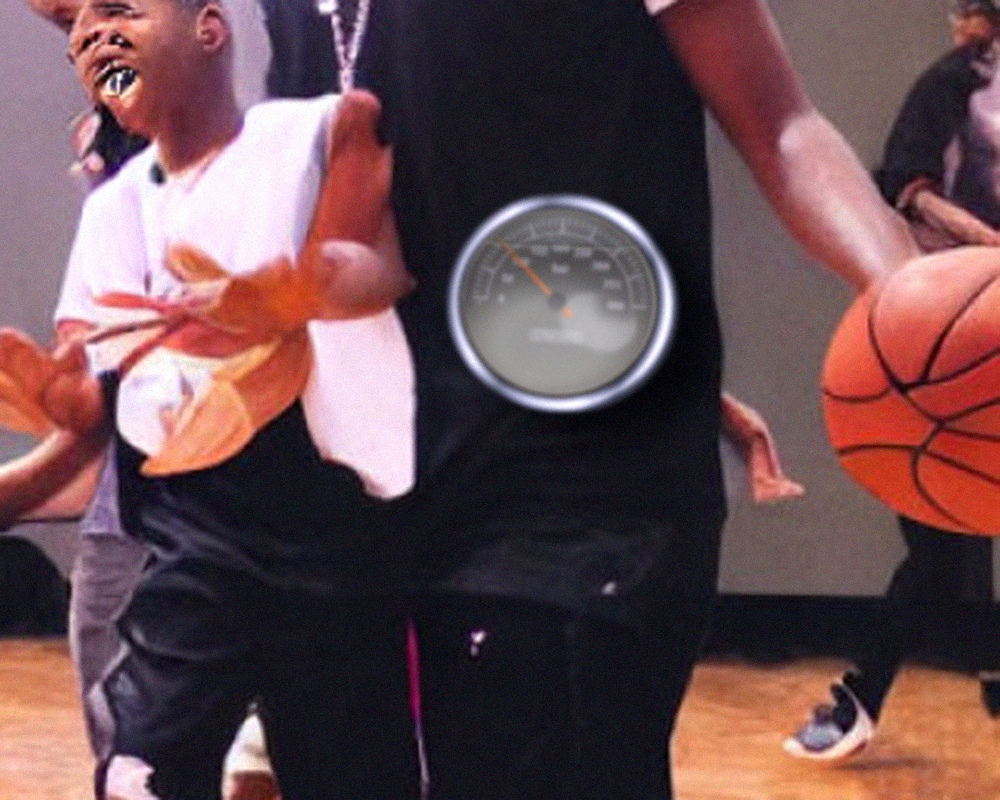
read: 100 bar
